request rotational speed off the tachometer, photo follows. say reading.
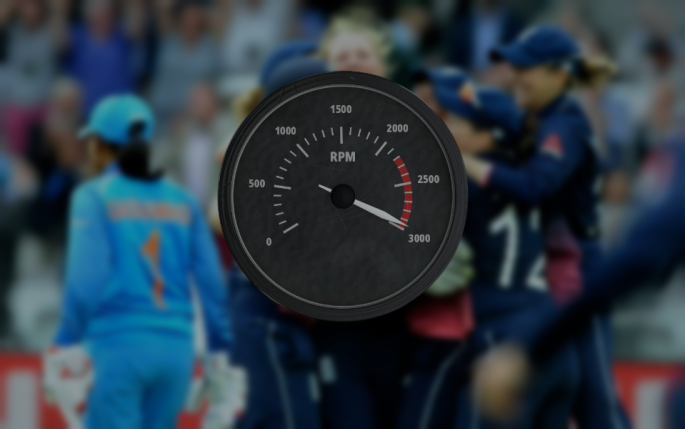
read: 2950 rpm
